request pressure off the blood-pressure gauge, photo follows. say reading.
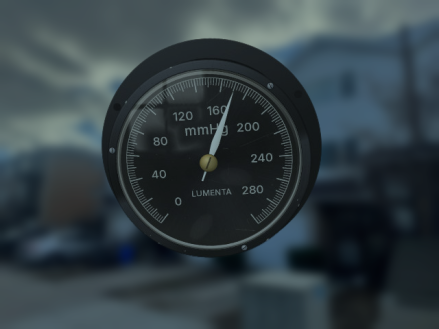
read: 170 mmHg
